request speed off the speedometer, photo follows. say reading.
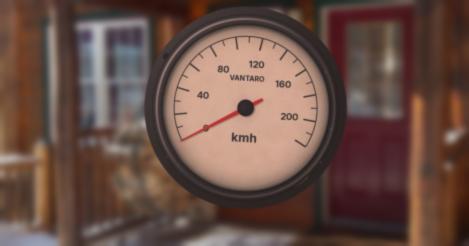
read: 0 km/h
